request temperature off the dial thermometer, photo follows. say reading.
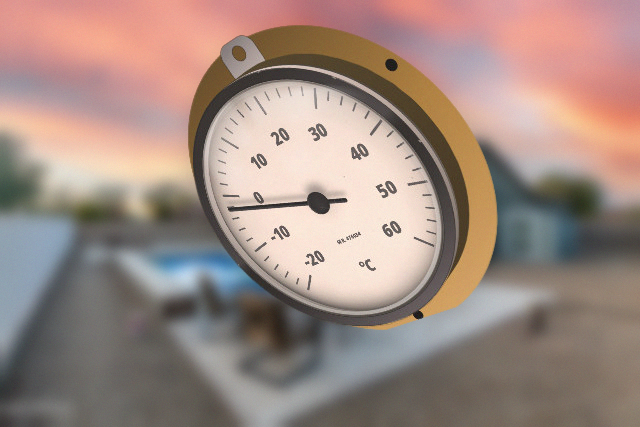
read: -2 °C
